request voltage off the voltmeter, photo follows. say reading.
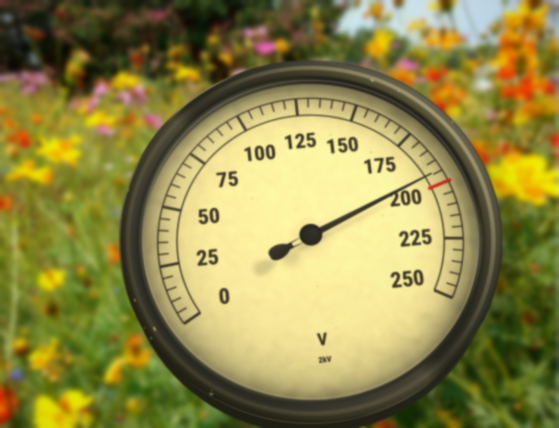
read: 195 V
